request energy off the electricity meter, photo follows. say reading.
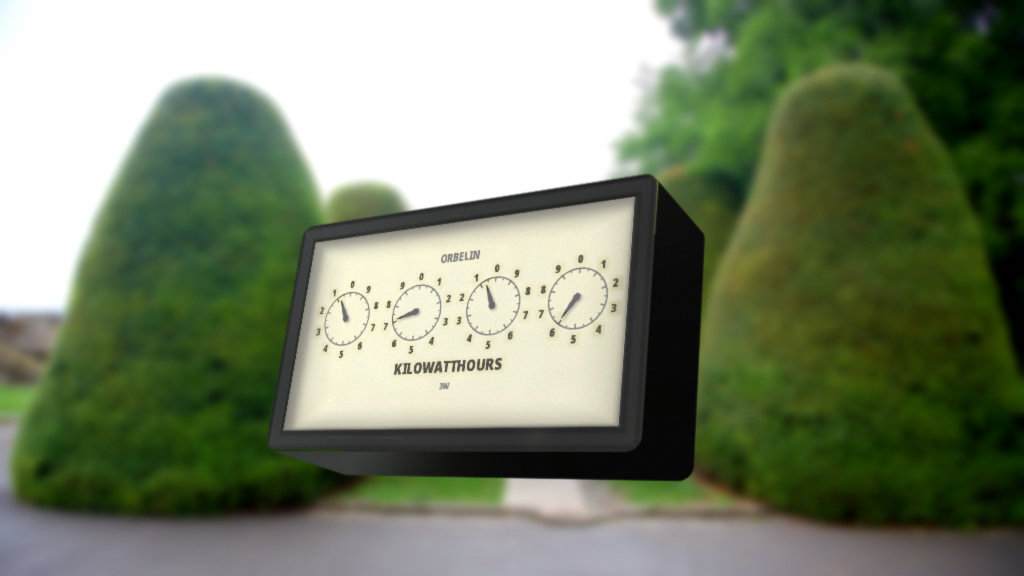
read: 706 kWh
